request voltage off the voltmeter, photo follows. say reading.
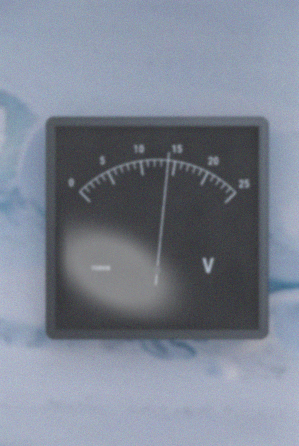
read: 14 V
